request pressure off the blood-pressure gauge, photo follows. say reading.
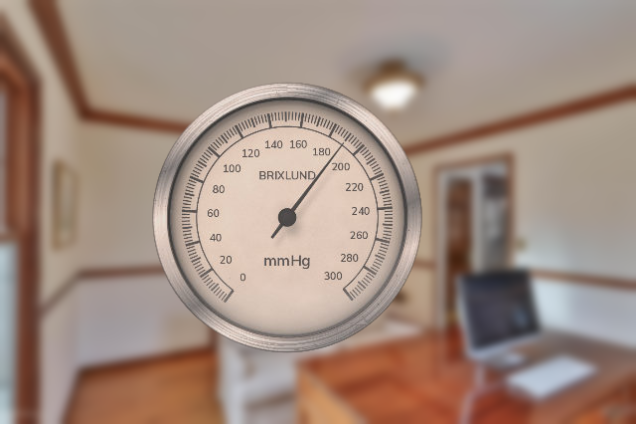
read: 190 mmHg
